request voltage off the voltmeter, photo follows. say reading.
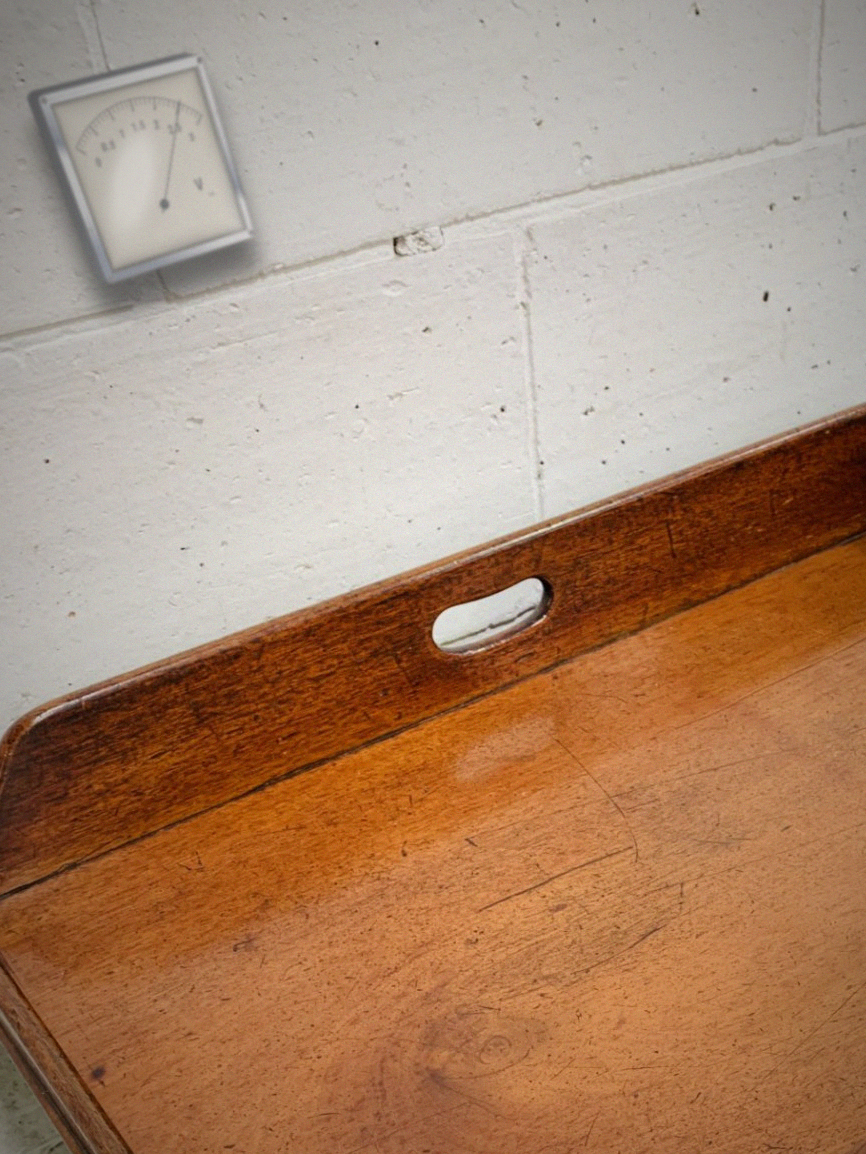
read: 2.5 V
